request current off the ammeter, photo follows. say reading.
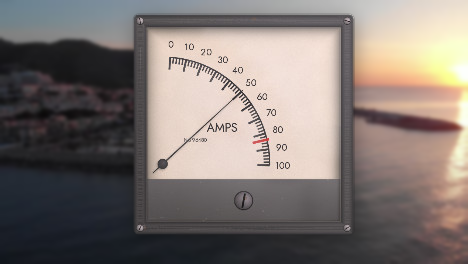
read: 50 A
